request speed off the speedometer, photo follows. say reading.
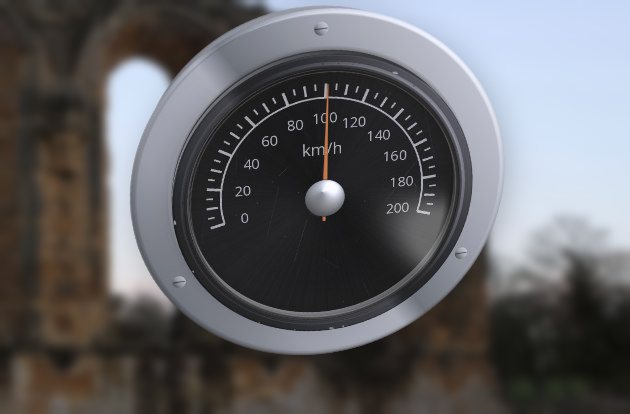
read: 100 km/h
